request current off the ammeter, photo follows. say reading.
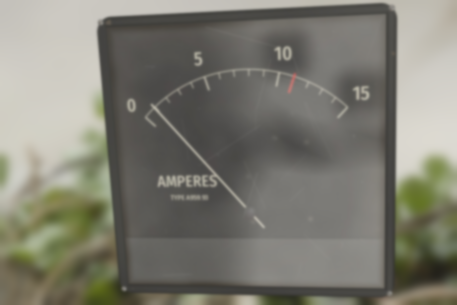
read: 1 A
